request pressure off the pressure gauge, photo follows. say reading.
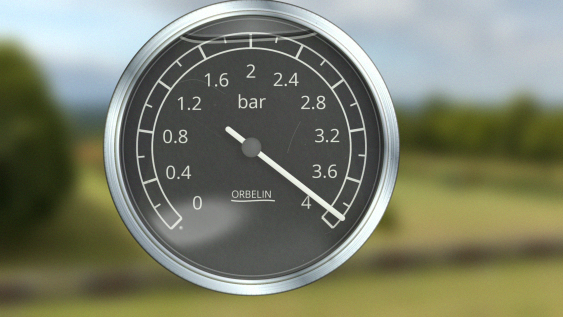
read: 3.9 bar
